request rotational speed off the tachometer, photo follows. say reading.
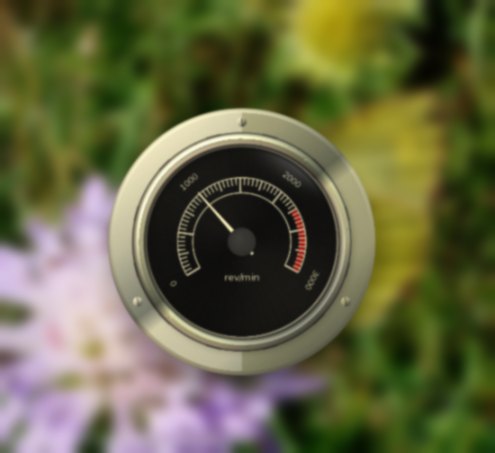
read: 1000 rpm
